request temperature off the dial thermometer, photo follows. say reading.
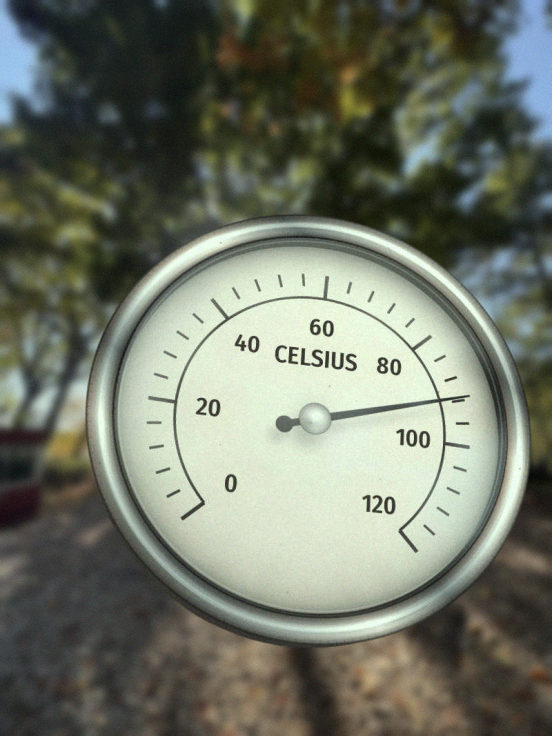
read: 92 °C
